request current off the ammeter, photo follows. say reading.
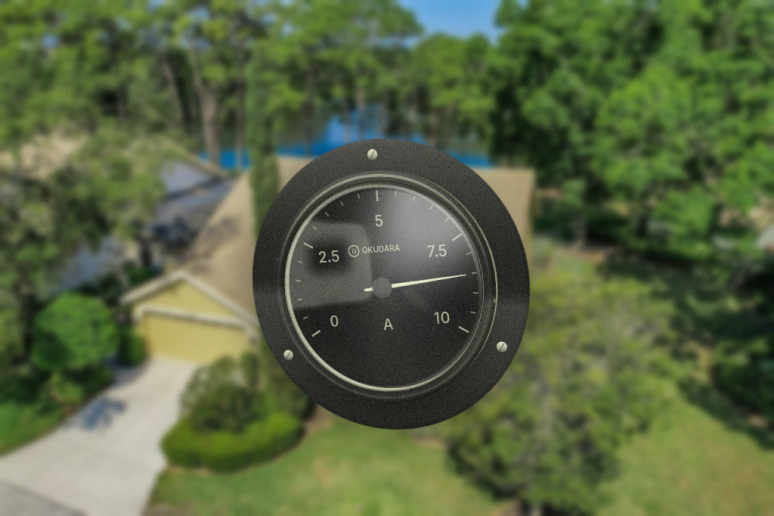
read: 8.5 A
